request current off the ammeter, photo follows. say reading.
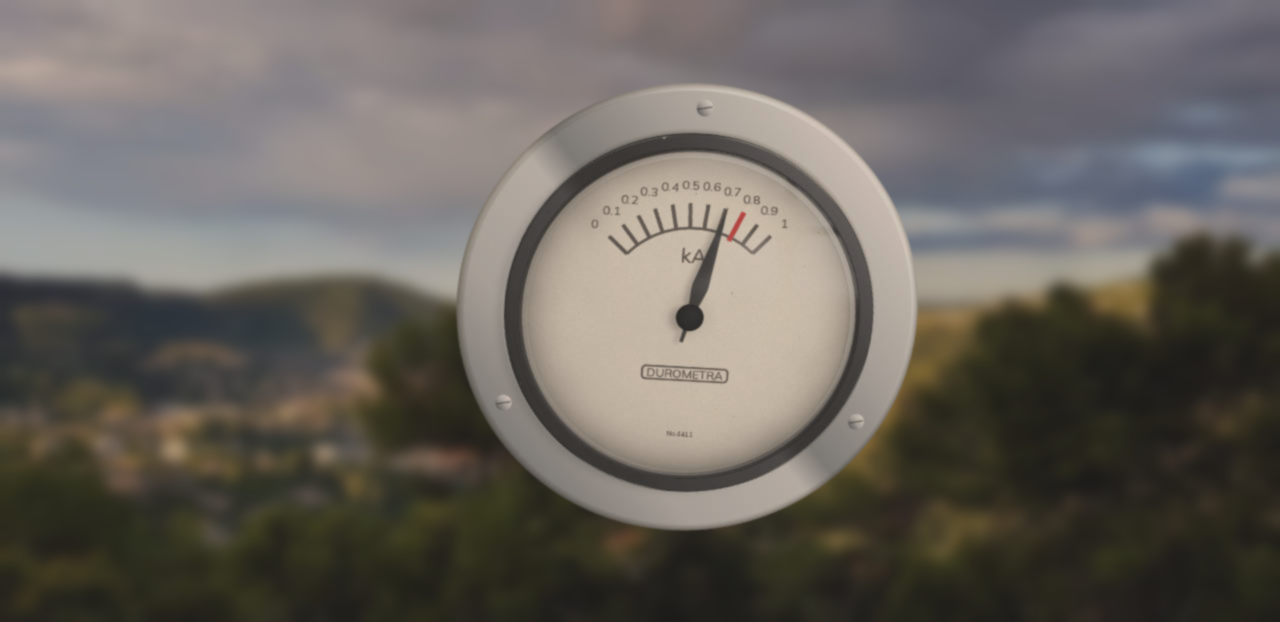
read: 0.7 kA
